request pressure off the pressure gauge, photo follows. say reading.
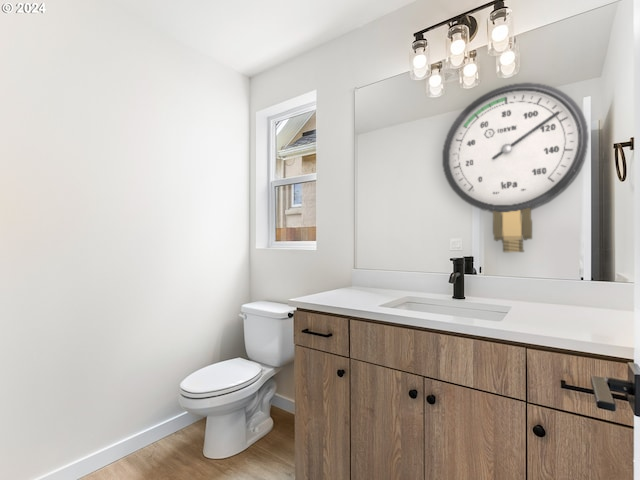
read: 115 kPa
